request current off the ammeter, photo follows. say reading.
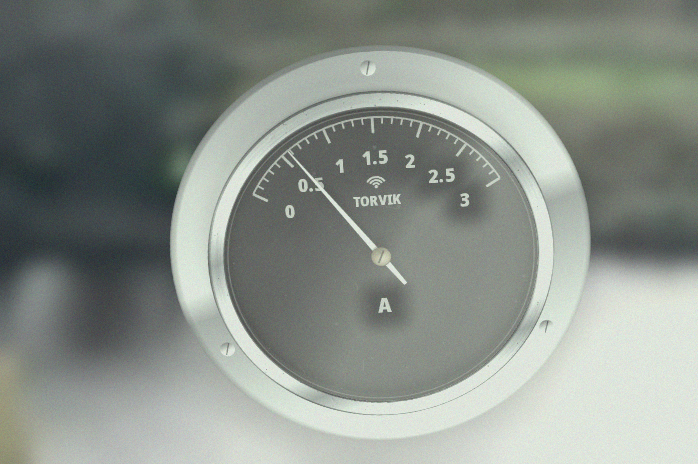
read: 0.6 A
